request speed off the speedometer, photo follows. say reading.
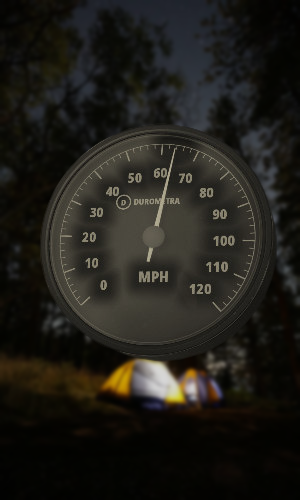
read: 64 mph
